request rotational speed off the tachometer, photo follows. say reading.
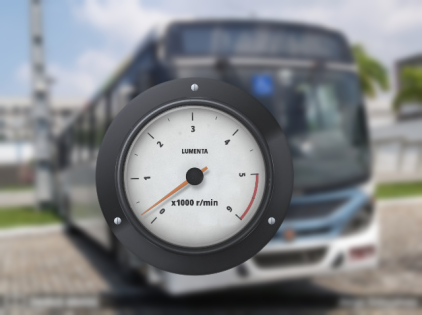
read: 250 rpm
